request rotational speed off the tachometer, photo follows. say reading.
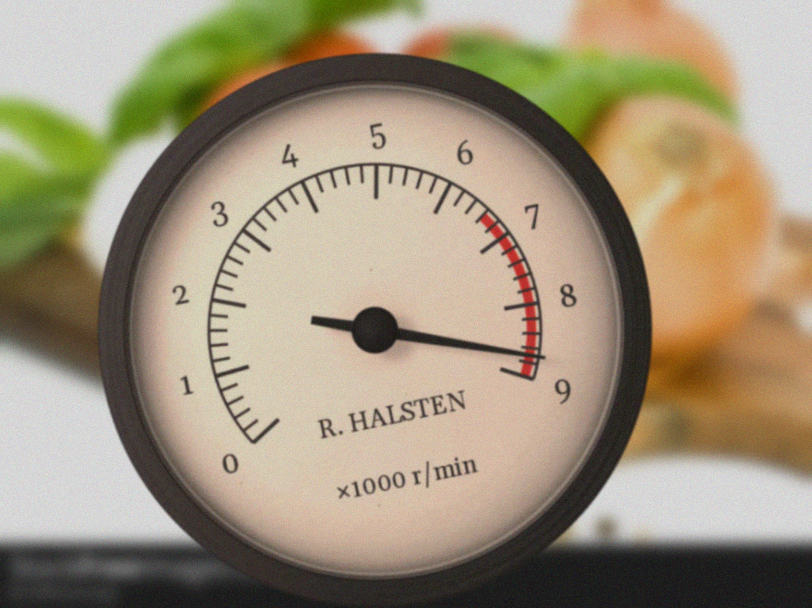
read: 8700 rpm
